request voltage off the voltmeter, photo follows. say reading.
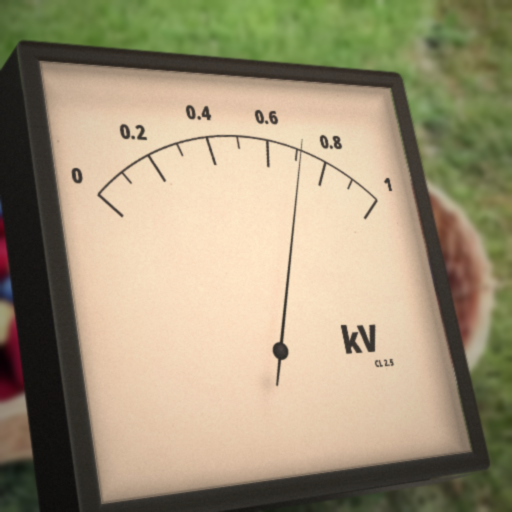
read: 0.7 kV
